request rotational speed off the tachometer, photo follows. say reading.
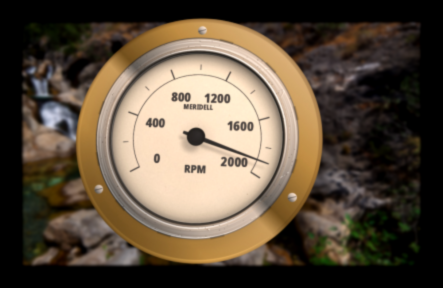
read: 1900 rpm
